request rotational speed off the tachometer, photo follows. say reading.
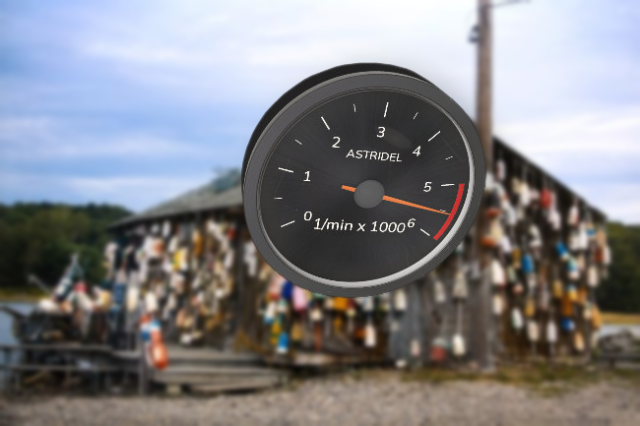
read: 5500 rpm
